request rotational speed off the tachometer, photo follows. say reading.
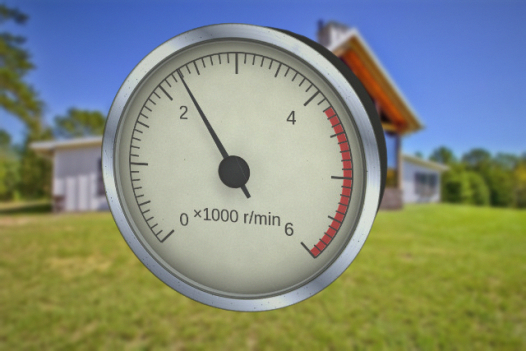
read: 2300 rpm
